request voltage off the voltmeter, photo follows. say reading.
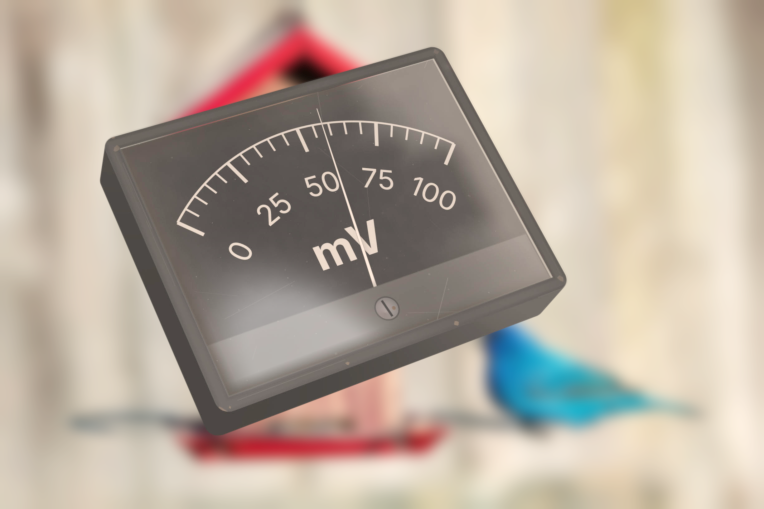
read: 57.5 mV
